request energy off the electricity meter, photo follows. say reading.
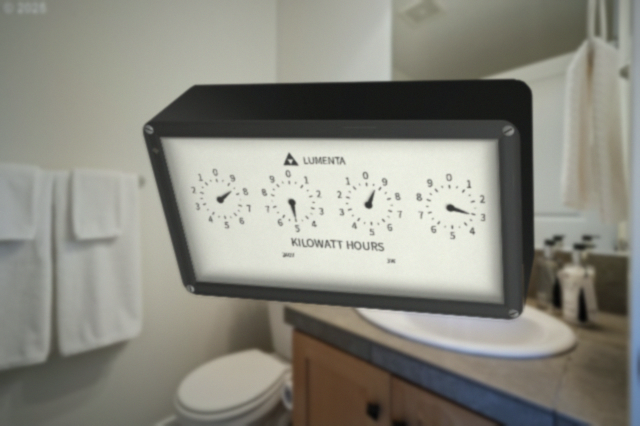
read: 8493 kWh
